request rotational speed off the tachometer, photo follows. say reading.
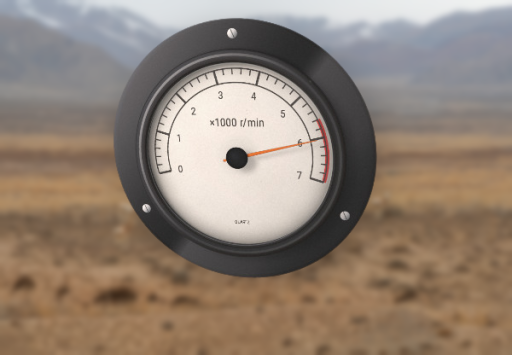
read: 6000 rpm
